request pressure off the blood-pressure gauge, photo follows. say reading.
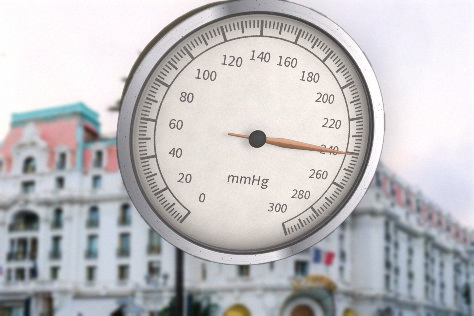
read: 240 mmHg
